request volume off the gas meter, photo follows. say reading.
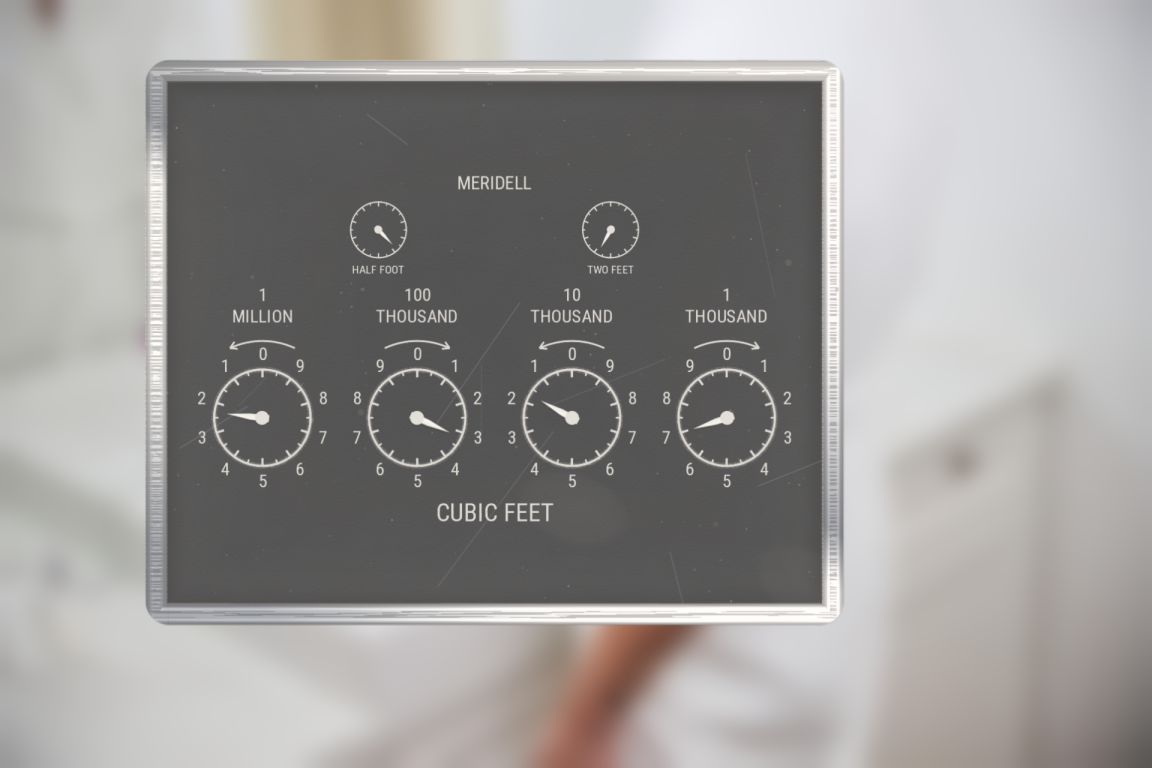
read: 231700 ft³
